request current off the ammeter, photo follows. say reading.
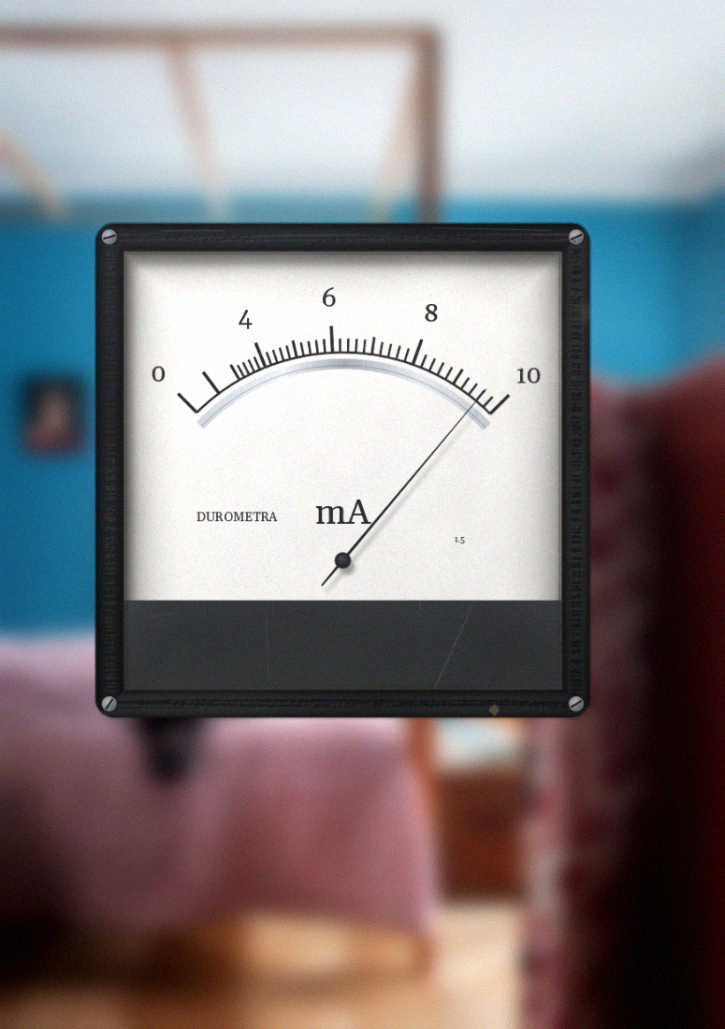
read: 9.6 mA
